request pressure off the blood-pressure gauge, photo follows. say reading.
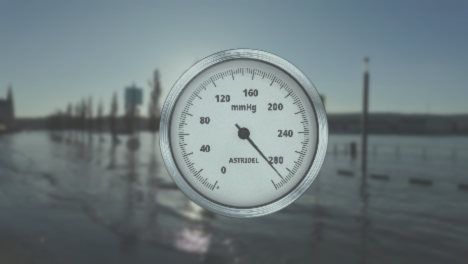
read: 290 mmHg
